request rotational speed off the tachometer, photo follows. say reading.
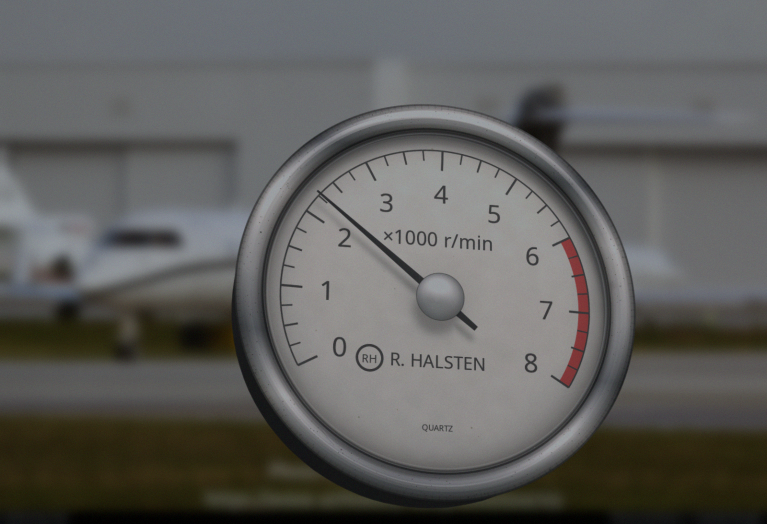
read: 2250 rpm
